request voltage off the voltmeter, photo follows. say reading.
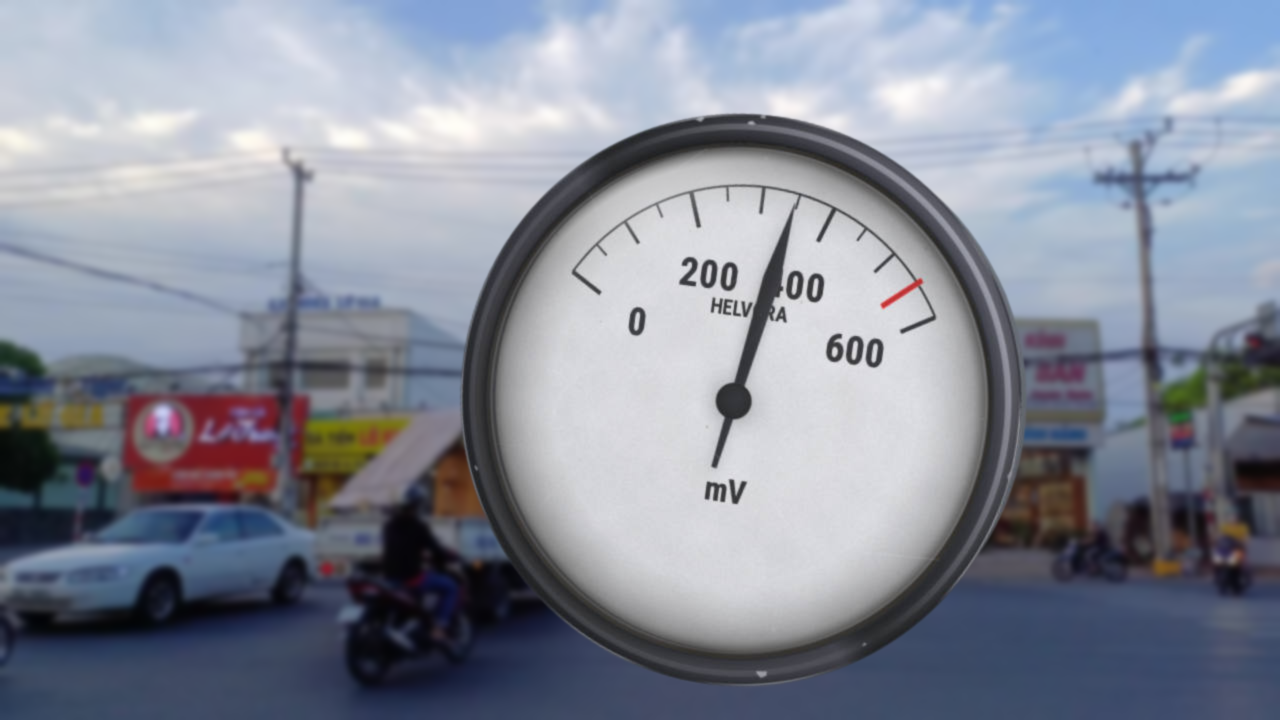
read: 350 mV
